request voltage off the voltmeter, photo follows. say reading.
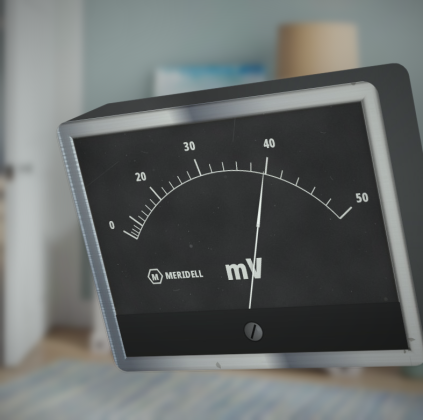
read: 40 mV
